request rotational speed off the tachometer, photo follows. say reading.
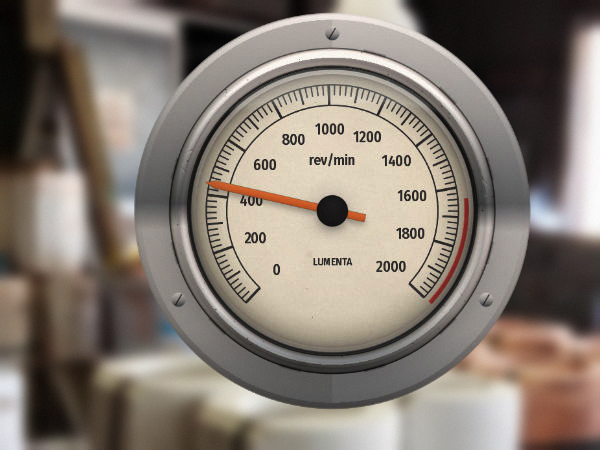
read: 440 rpm
